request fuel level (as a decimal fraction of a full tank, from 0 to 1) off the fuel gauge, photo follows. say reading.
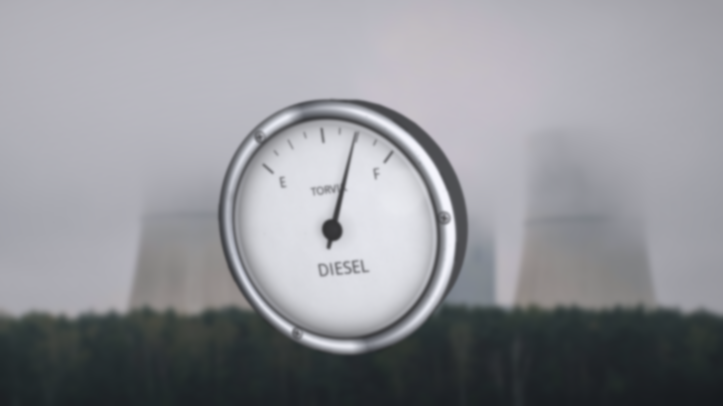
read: 0.75
